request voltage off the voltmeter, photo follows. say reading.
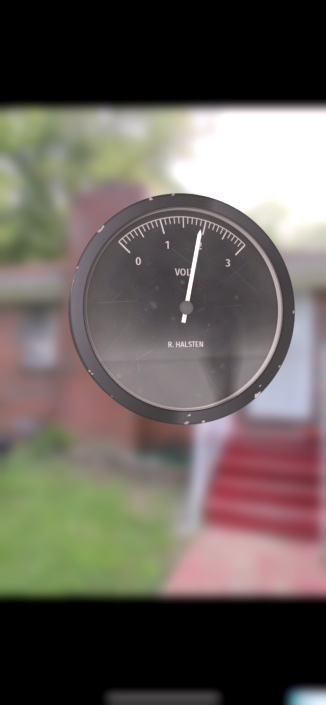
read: 1.9 V
